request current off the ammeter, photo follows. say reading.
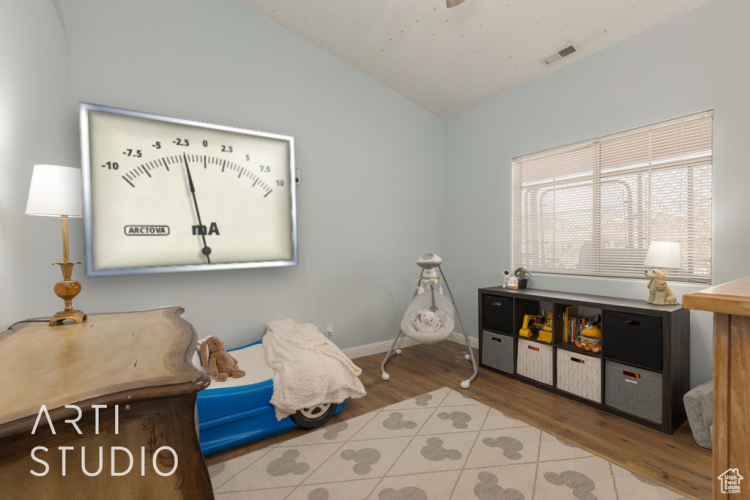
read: -2.5 mA
